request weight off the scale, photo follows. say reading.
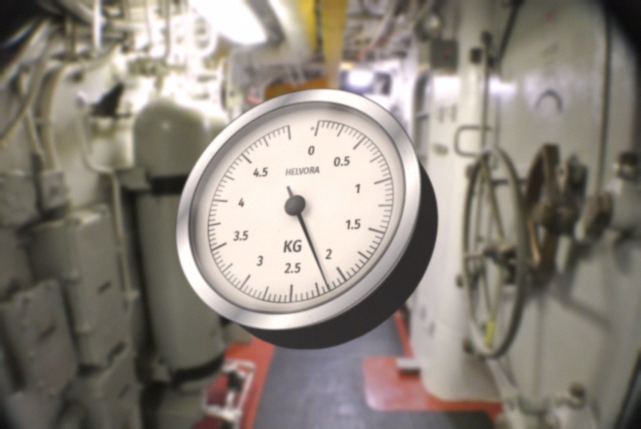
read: 2.15 kg
